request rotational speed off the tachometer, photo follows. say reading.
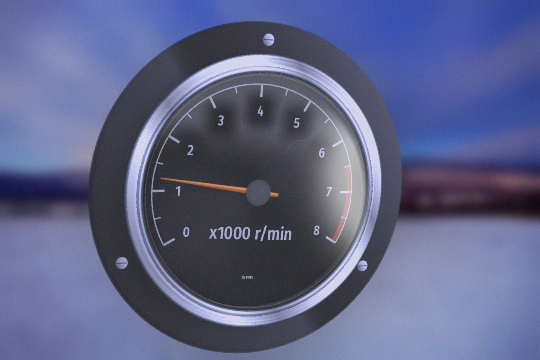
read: 1250 rpm
